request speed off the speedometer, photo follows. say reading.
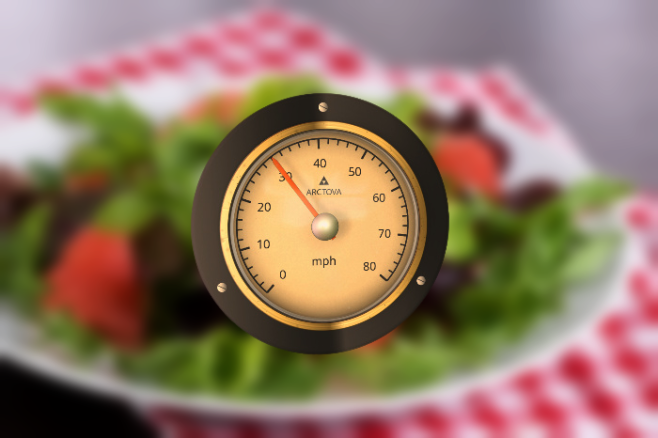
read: 30 mph
